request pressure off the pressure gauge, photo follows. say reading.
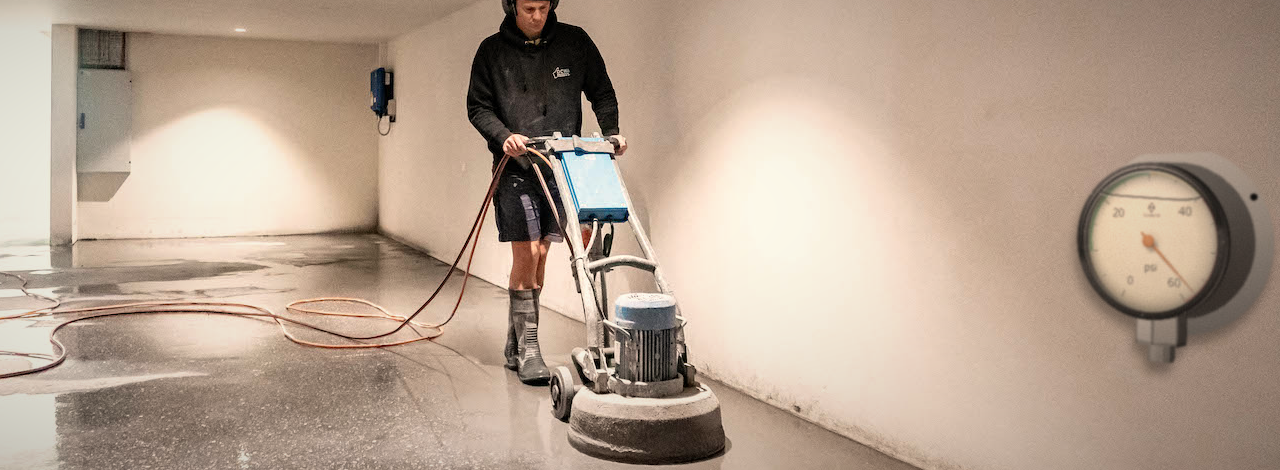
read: 57.5 psi
